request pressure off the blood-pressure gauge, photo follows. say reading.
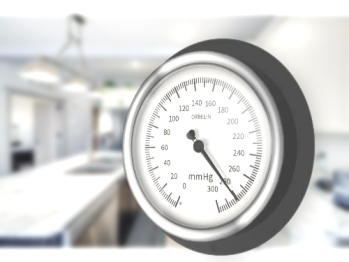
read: 280 mmHg
